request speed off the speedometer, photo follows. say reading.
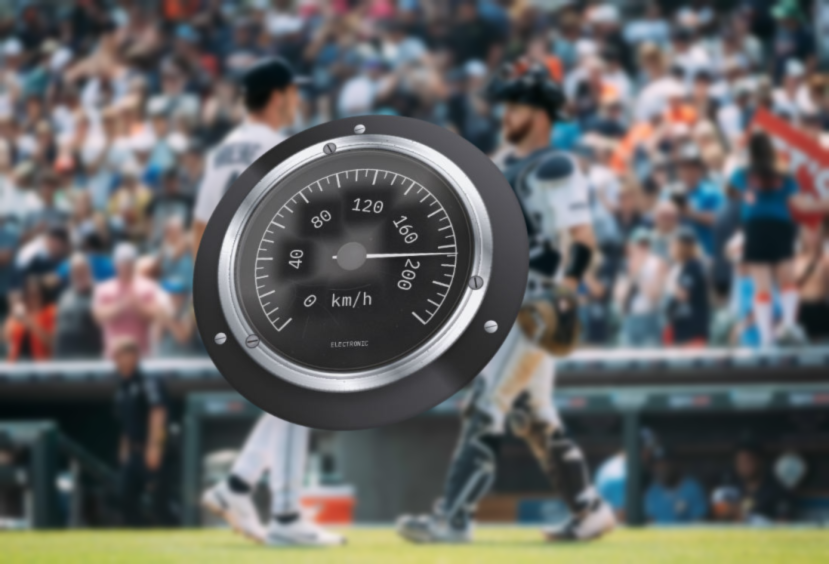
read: 185 km/h
